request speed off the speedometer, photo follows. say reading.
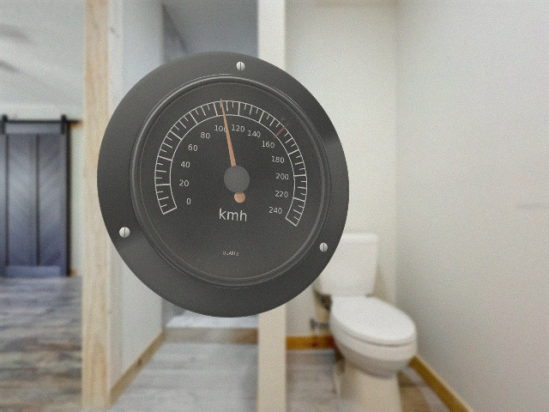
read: 105 km/h
